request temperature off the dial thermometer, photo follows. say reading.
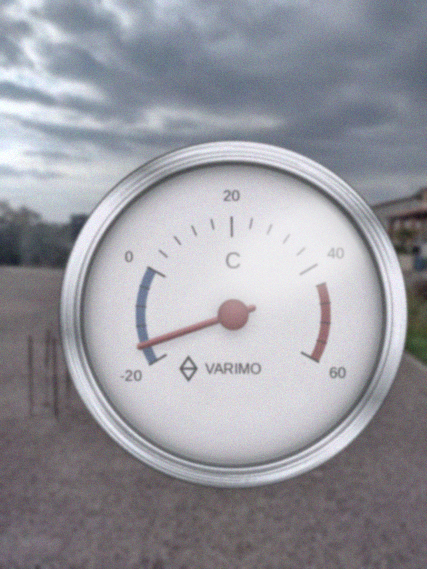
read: -16 °C
